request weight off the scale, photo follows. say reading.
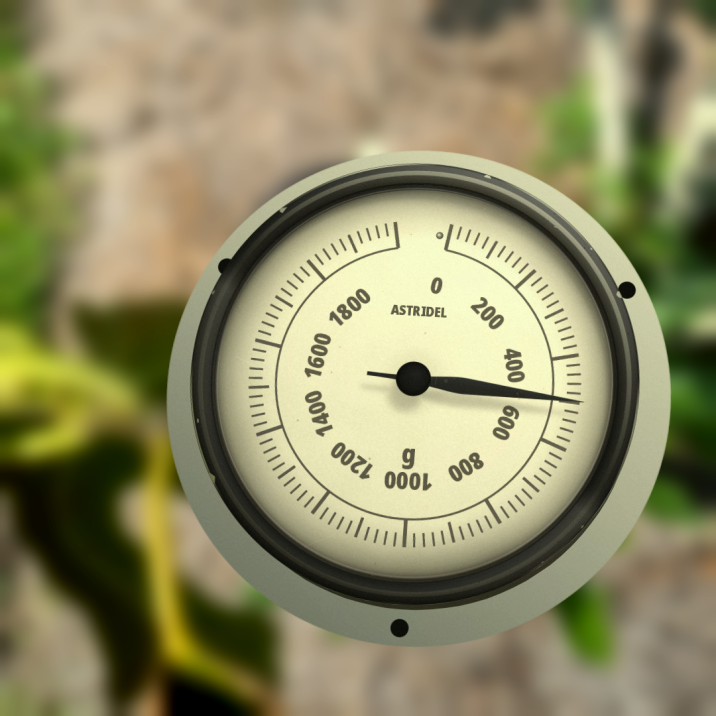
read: 500 g
